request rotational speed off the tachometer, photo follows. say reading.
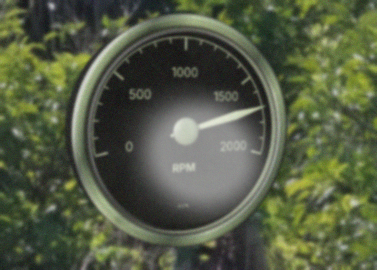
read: 1700 rpm
